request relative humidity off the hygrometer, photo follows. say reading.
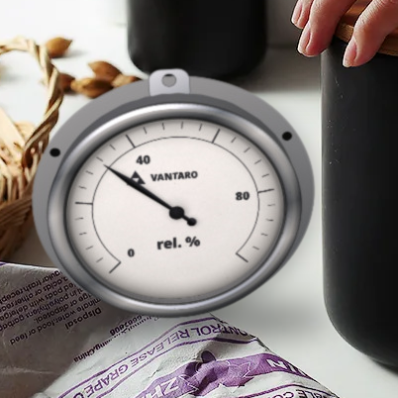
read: 32 %
